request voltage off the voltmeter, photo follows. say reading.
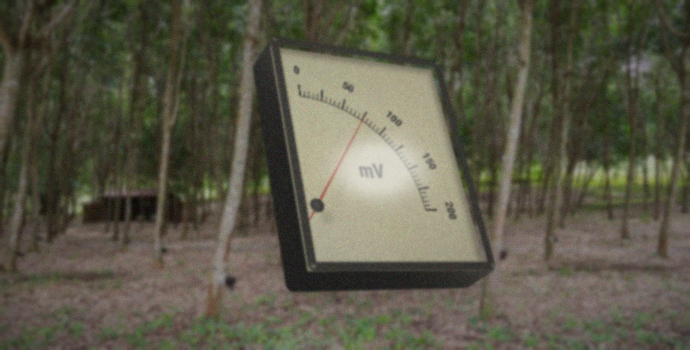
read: 75 mV
